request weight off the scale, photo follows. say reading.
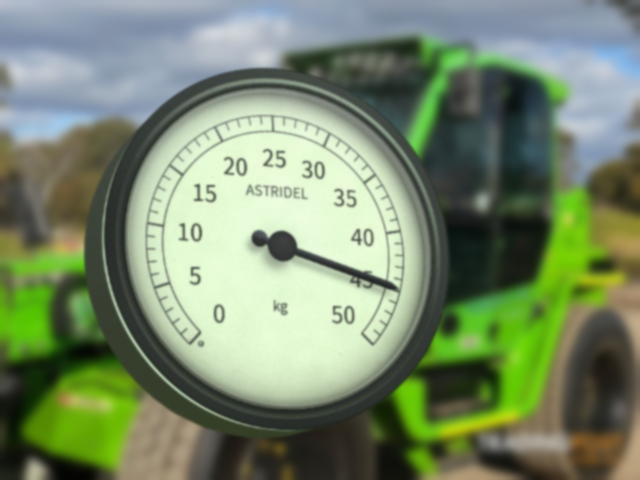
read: 45 kg
